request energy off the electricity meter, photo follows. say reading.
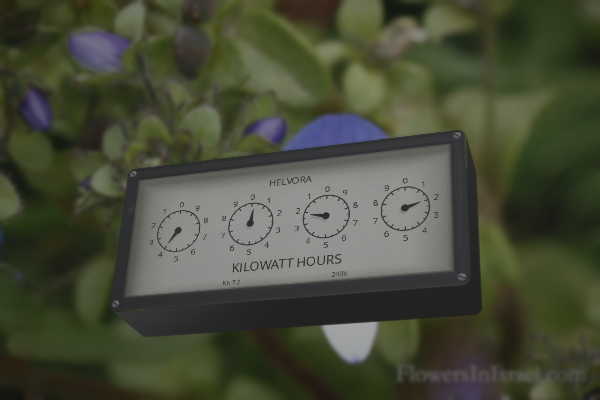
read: 4022 kWh
